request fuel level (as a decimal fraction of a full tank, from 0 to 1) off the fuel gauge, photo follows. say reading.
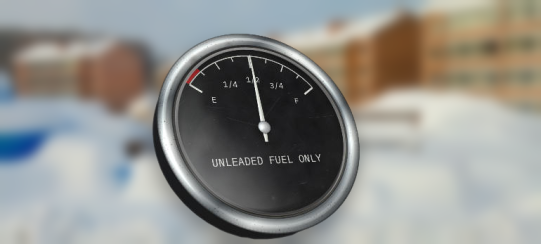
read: 0.5
